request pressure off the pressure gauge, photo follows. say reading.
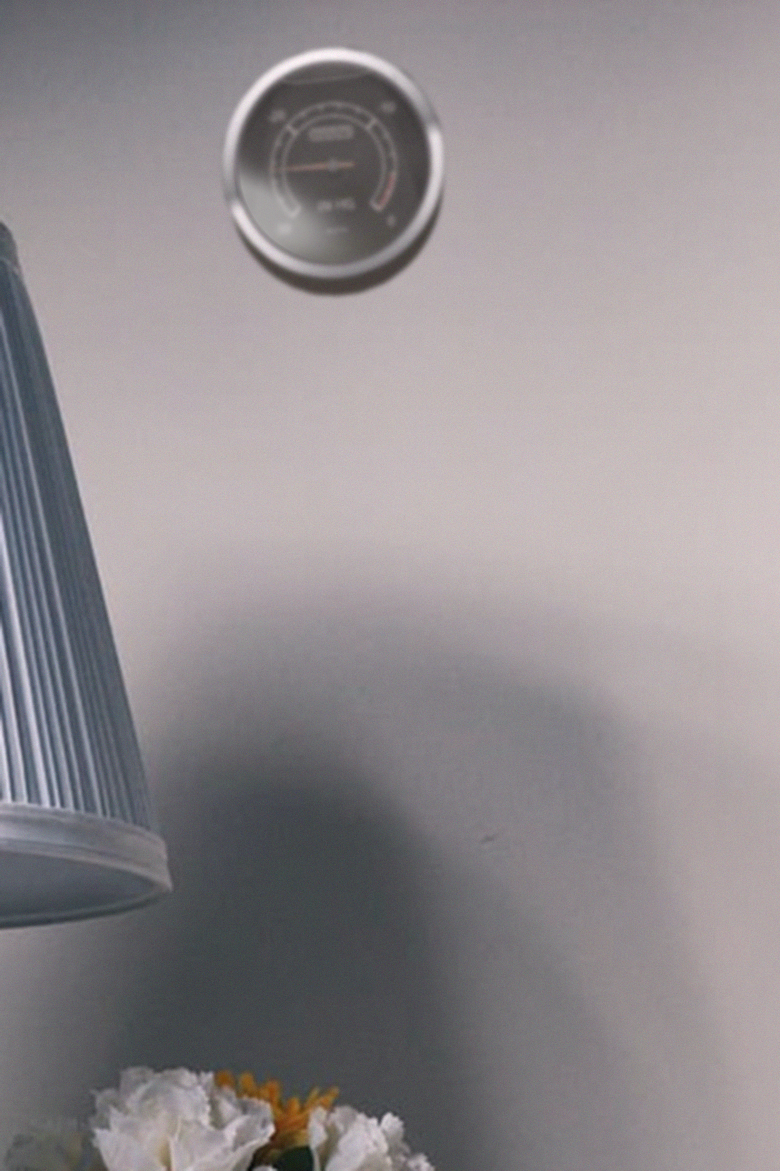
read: -25 inHg
